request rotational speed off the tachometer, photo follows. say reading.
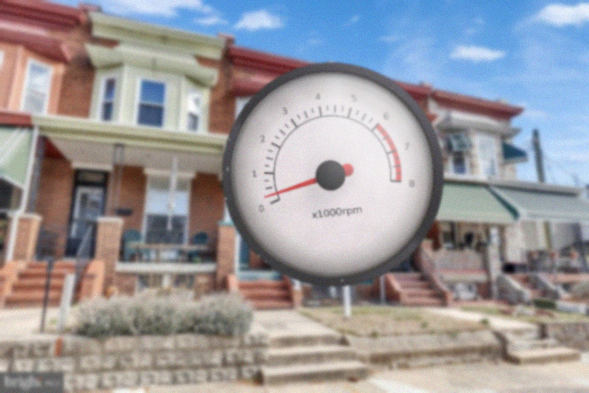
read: 250 rpm
